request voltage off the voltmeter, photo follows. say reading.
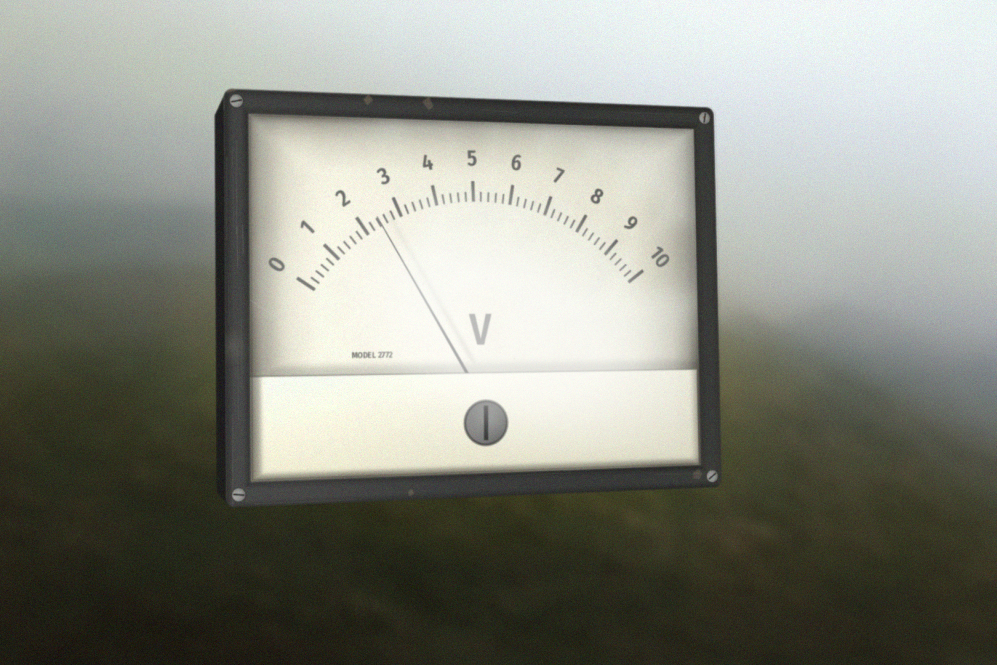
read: 2.4 V
